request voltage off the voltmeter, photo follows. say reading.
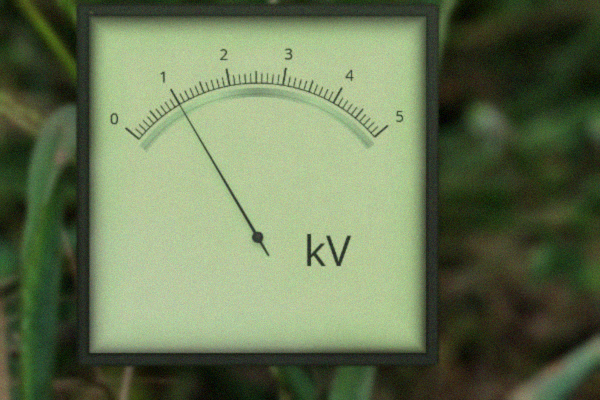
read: 1 kV
